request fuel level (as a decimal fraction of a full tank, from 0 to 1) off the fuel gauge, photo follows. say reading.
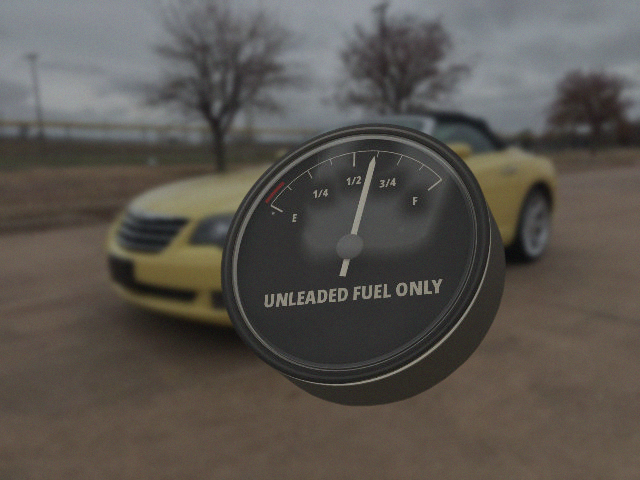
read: 0.625
